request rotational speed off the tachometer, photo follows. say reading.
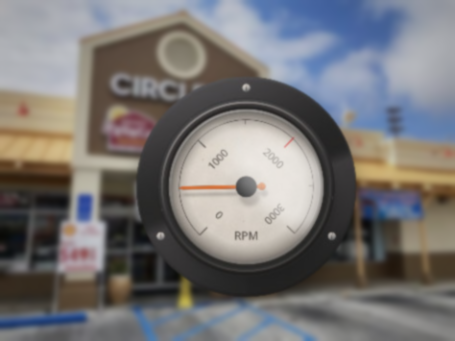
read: 500 rpm
